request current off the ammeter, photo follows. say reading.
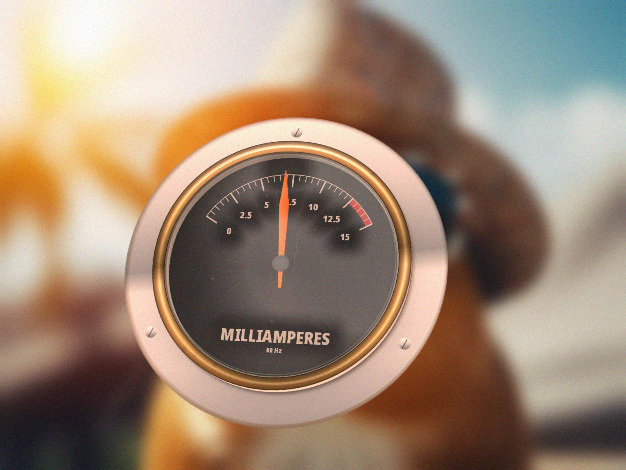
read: 7 mA
